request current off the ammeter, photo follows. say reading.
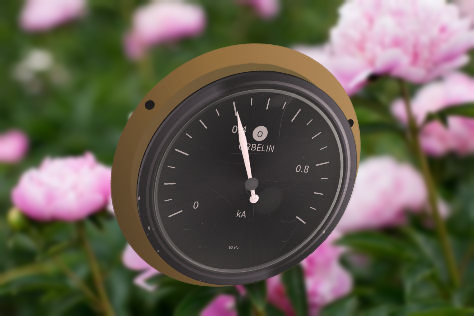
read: 0.4 kA
